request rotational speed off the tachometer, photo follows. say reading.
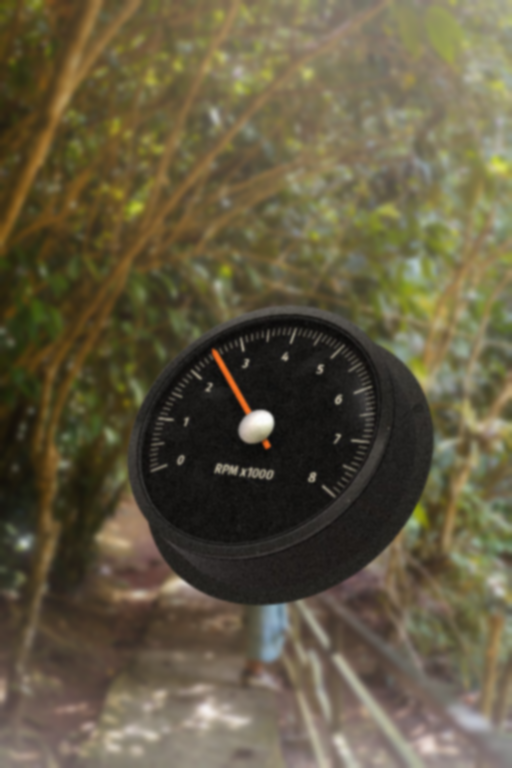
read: 2500 rpm
